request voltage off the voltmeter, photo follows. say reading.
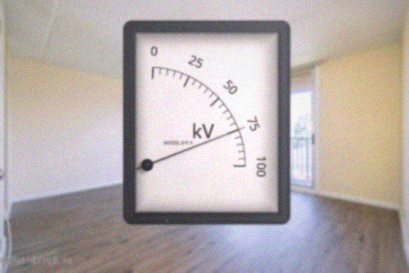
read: 75 kV
